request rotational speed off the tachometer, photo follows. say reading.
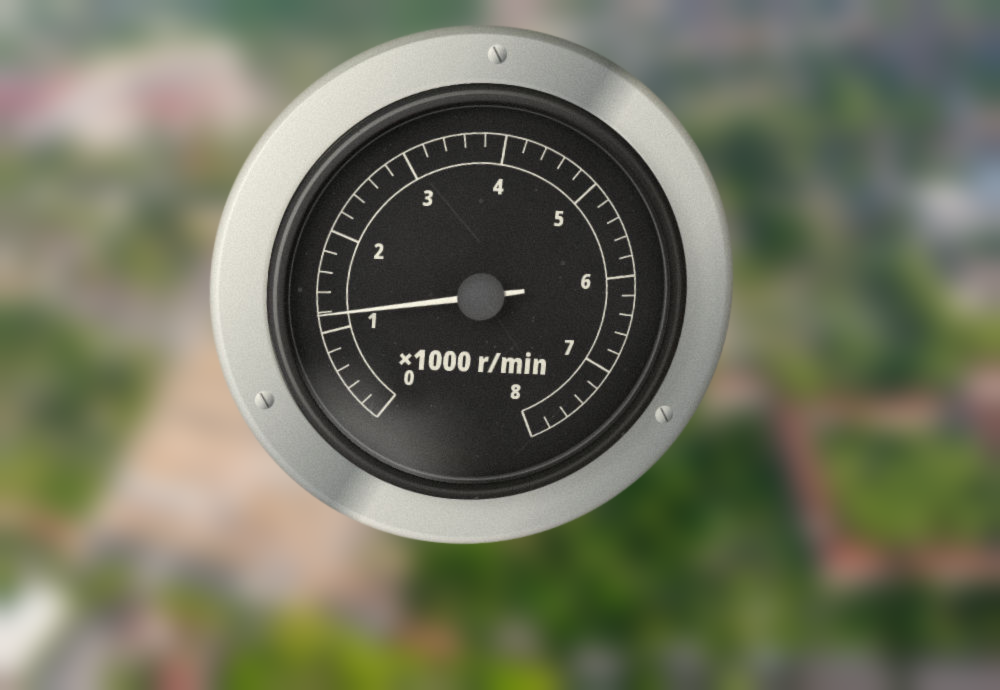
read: 1200 rpm
